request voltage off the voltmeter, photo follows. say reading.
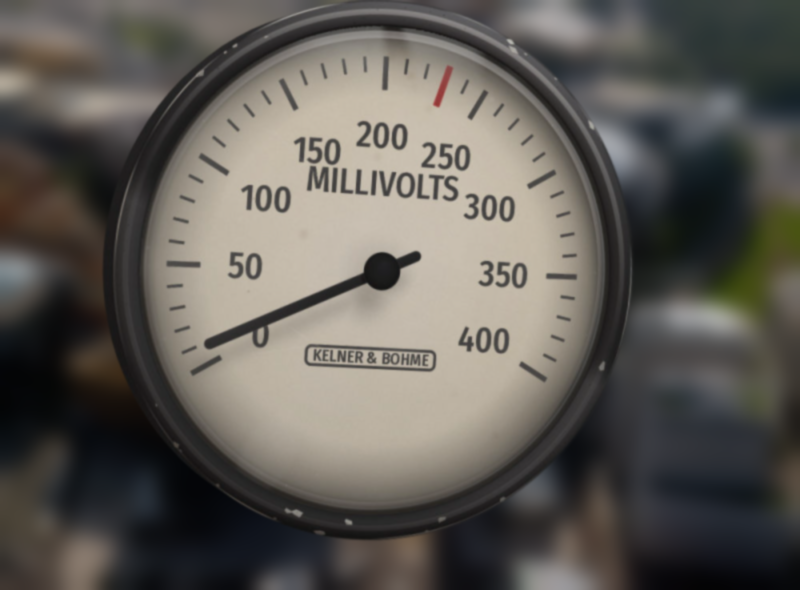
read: 10 mV
